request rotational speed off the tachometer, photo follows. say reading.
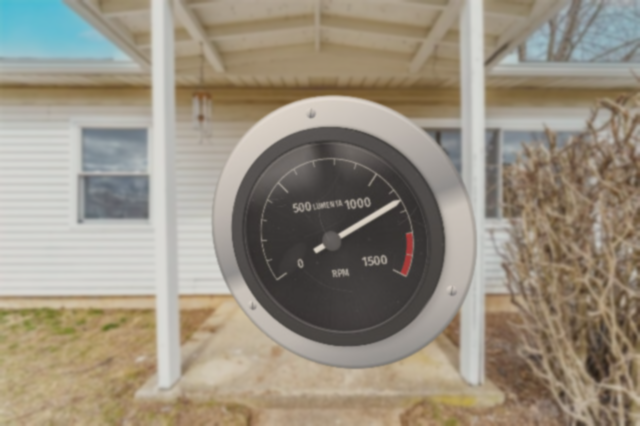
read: 1150 rpm
